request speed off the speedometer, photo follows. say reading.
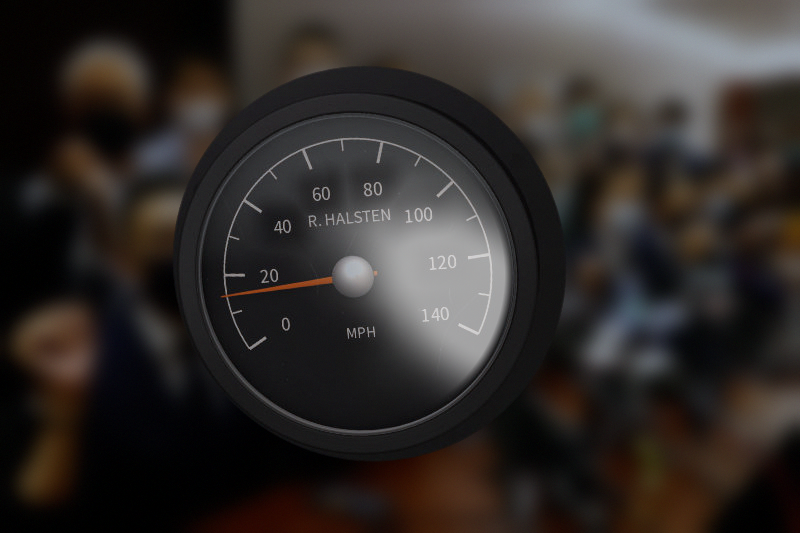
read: 15 mph
